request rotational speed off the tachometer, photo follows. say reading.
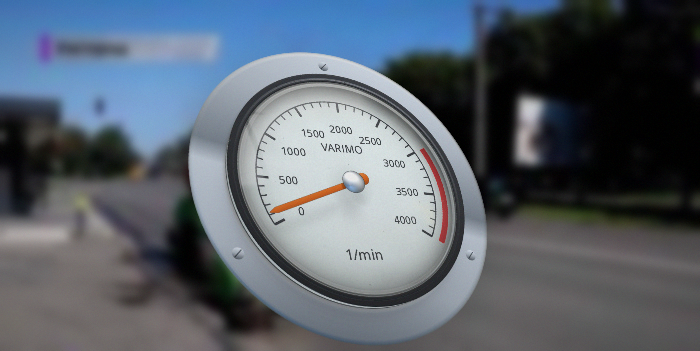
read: 100 rpm
